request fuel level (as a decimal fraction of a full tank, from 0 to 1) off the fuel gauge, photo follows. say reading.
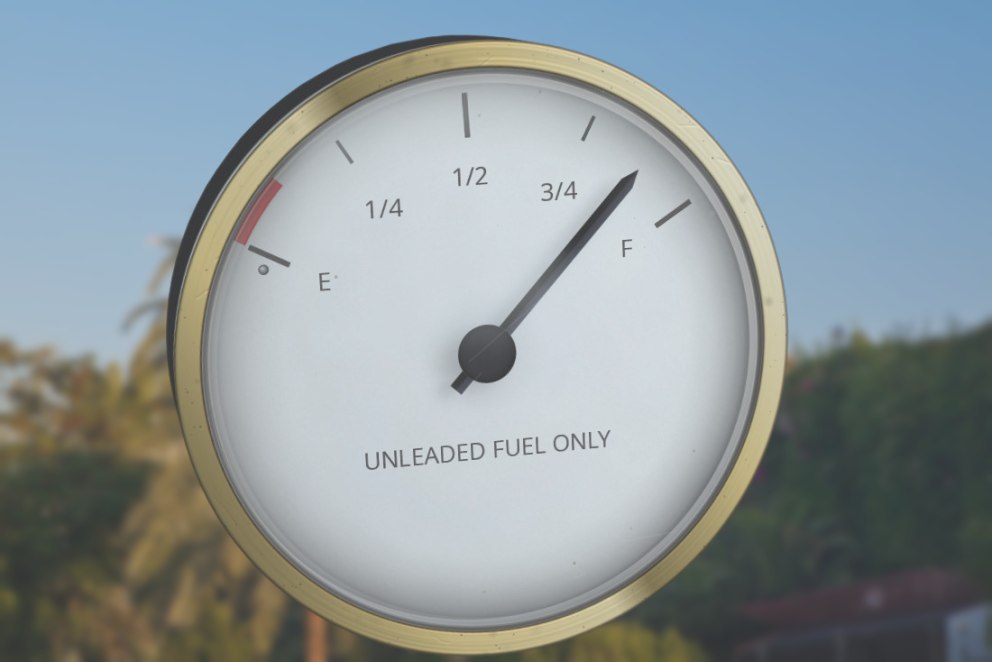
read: 0.875
